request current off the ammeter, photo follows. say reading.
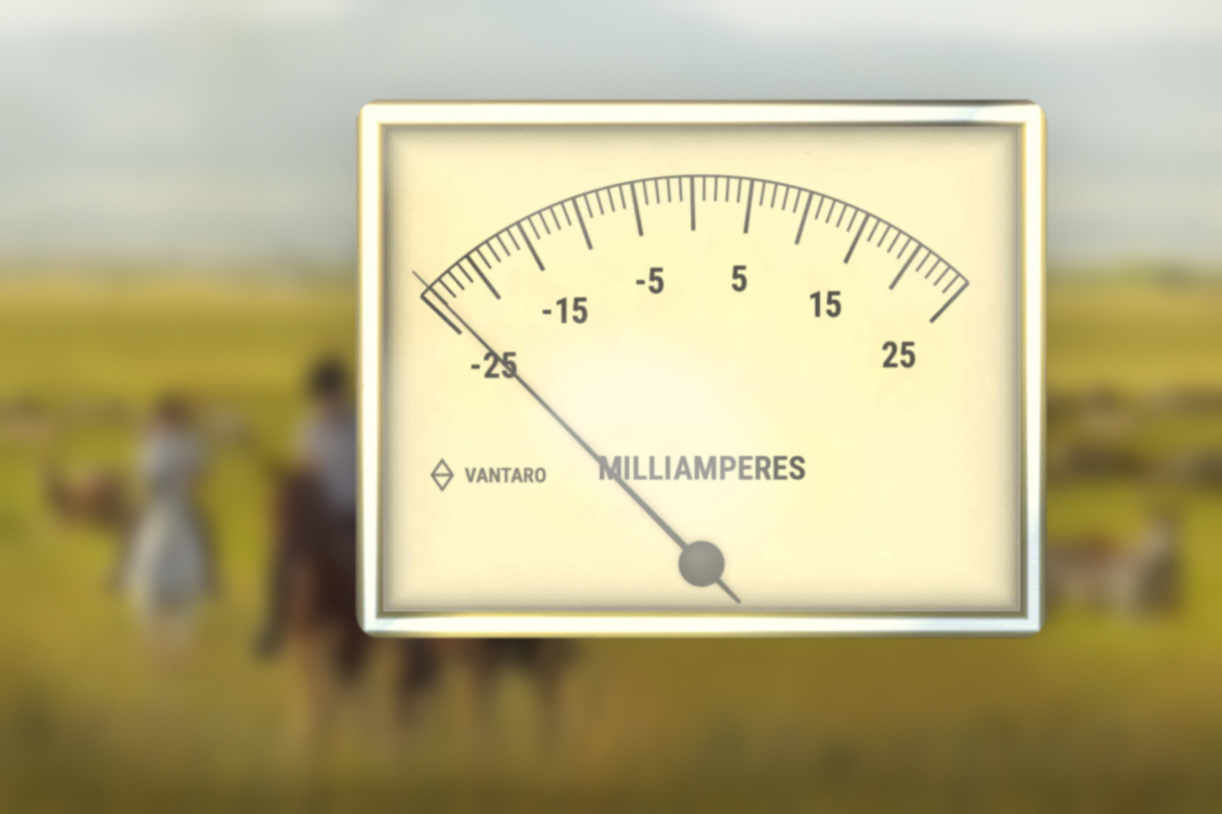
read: -24 mA
